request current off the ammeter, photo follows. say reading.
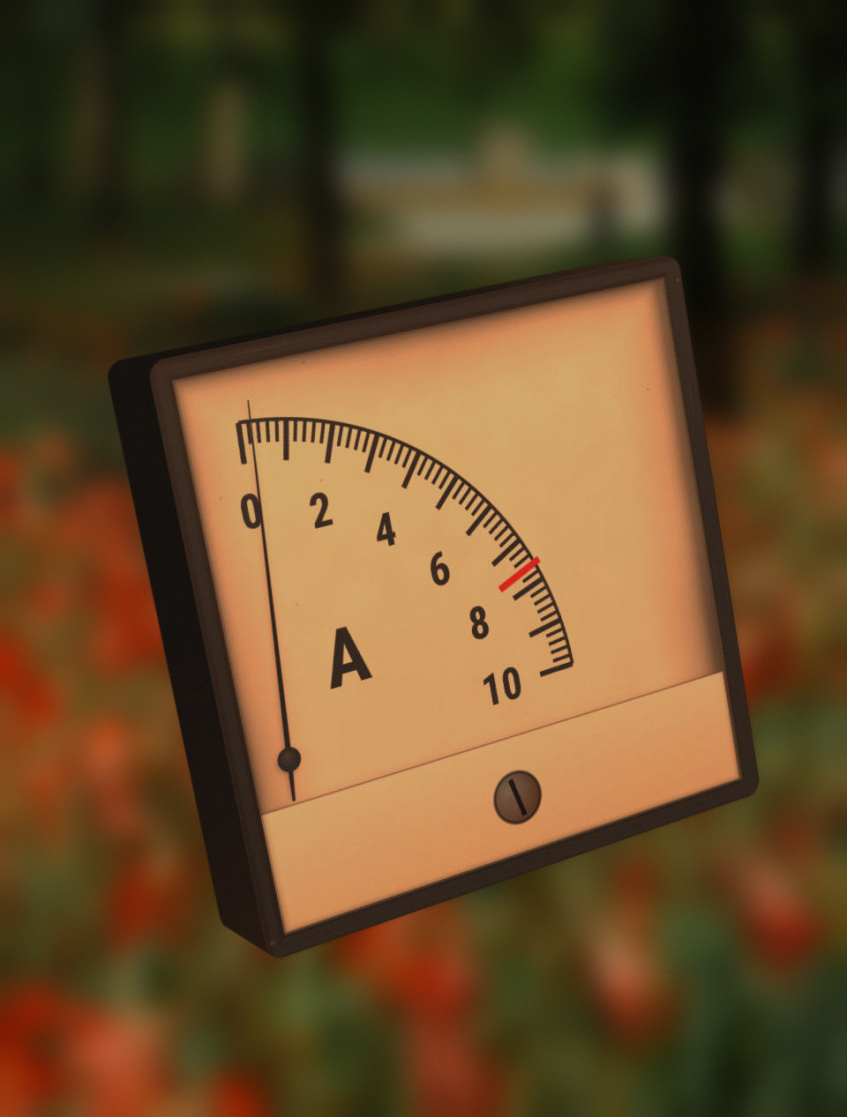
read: 0.2 A
